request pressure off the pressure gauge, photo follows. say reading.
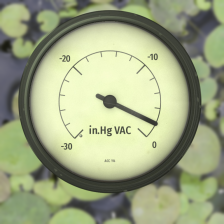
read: -2 inHg
